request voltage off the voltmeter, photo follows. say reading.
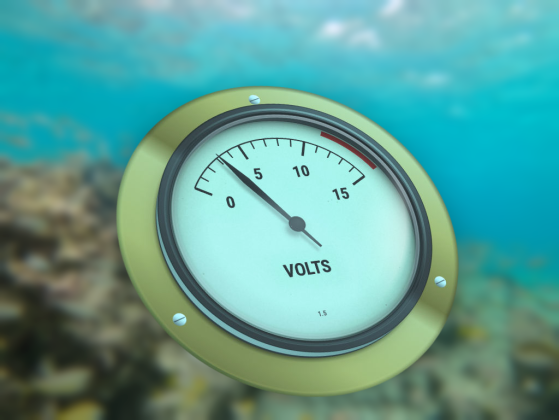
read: 3 V
